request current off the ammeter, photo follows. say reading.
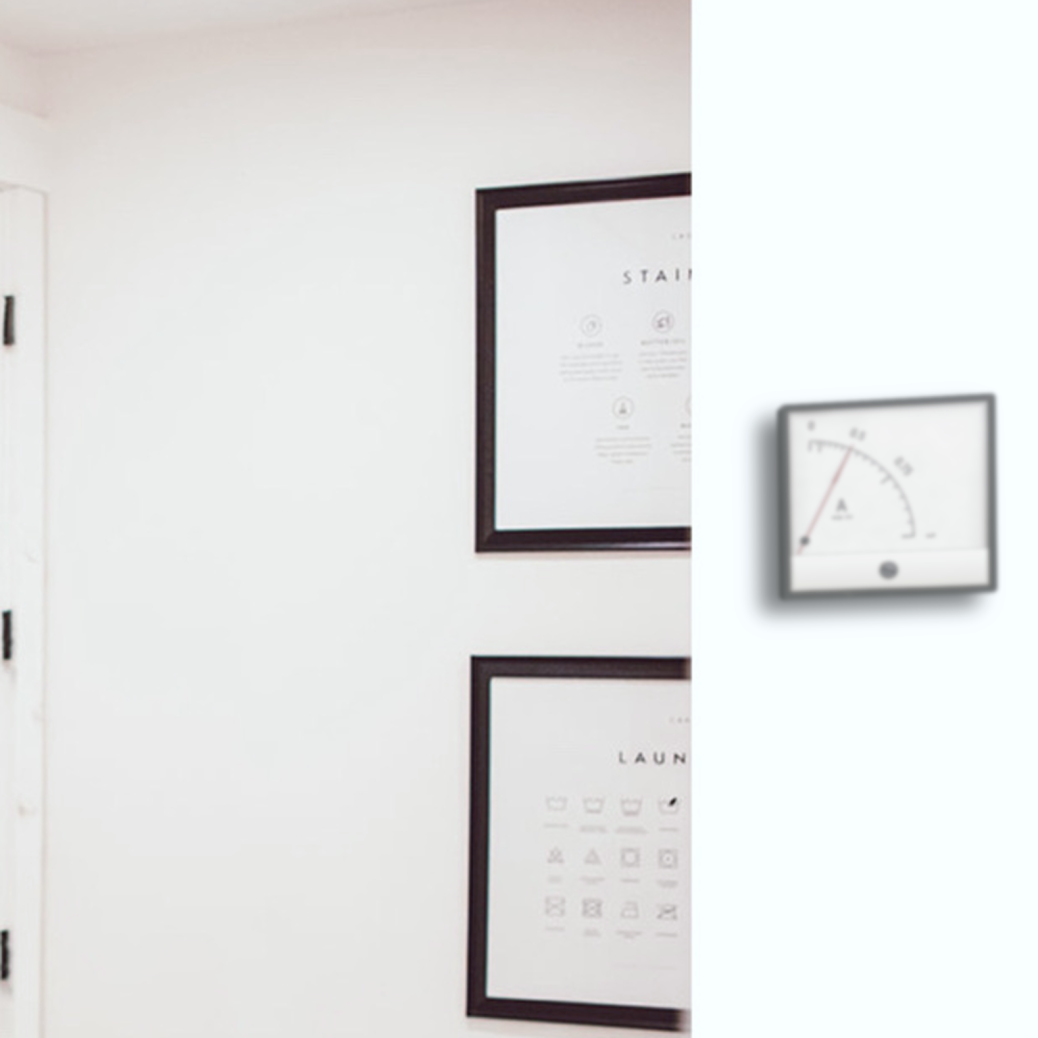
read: 0.5 A
